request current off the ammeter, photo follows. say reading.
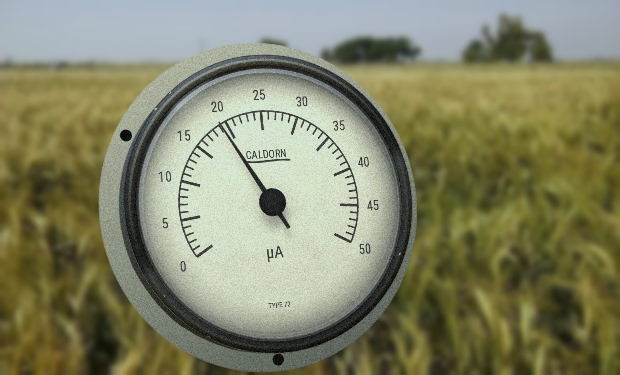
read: 19 µA
